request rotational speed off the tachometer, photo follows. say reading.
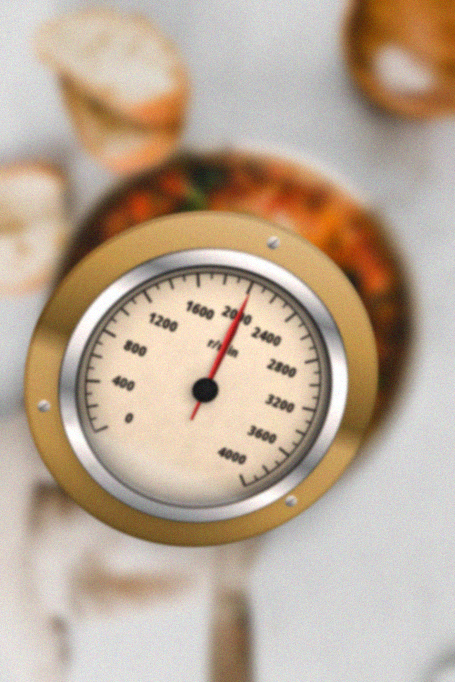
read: 2000 rpm
